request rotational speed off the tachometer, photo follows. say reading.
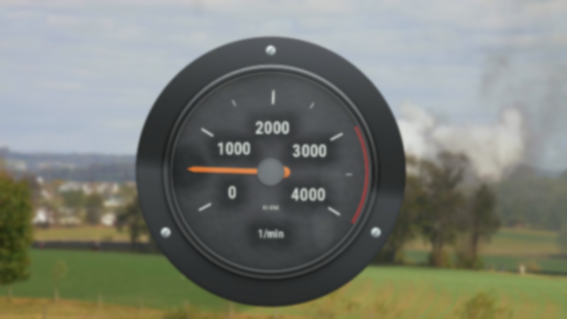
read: 500 rpm
